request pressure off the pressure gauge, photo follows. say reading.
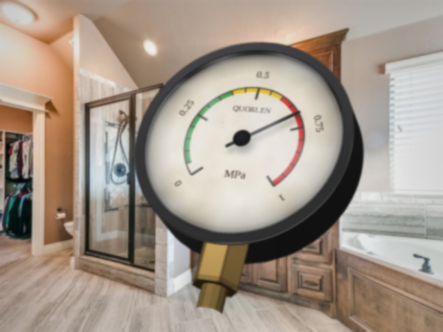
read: 0.7 MPa
